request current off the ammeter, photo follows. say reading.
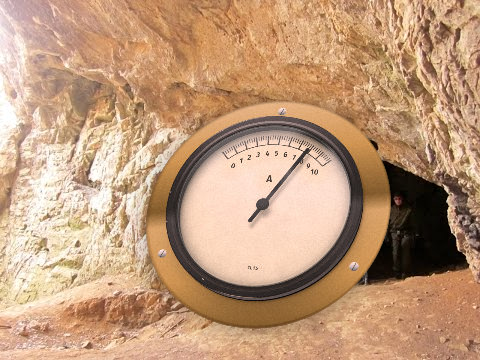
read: 8 A
